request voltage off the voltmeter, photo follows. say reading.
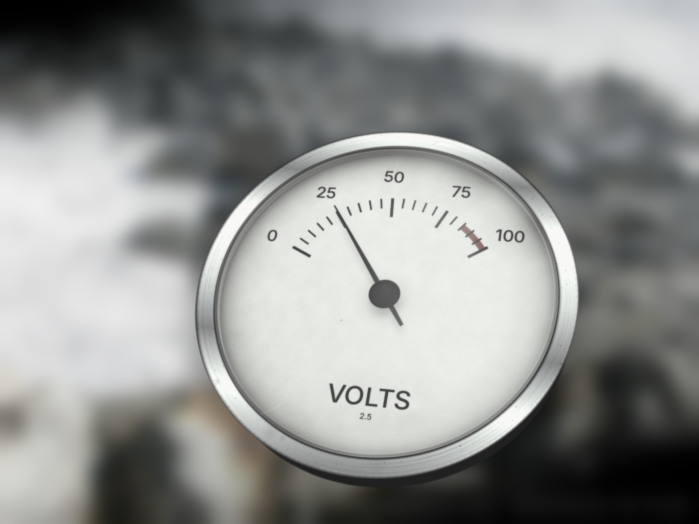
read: 25 V
